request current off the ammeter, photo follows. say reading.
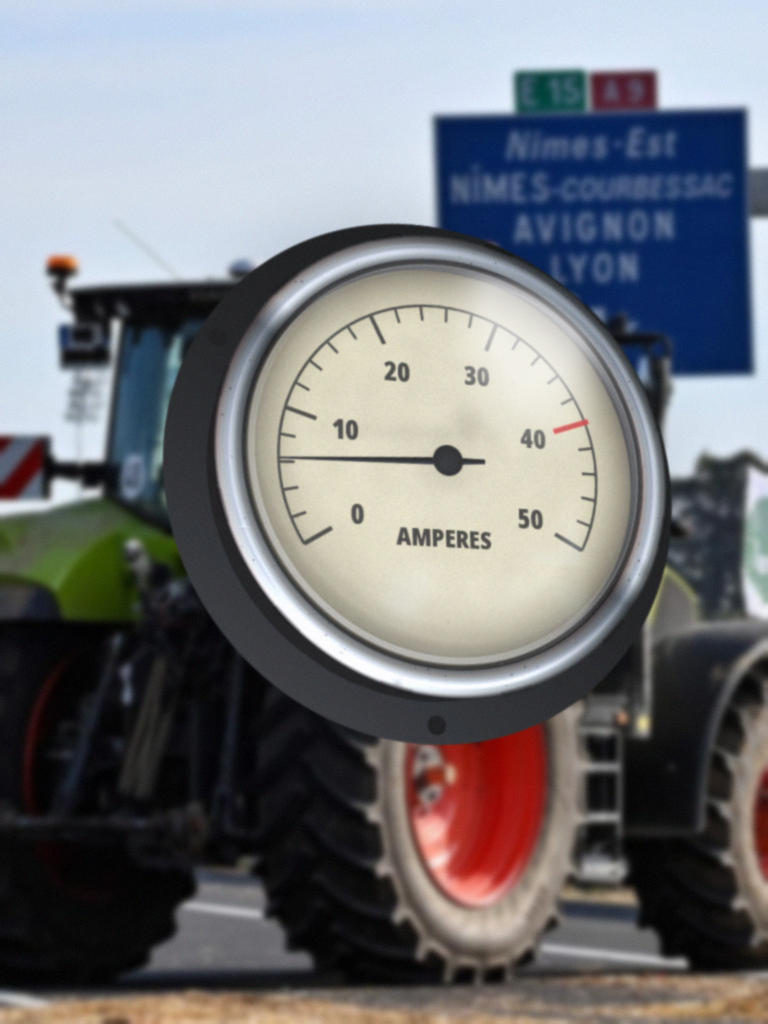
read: 6 A
